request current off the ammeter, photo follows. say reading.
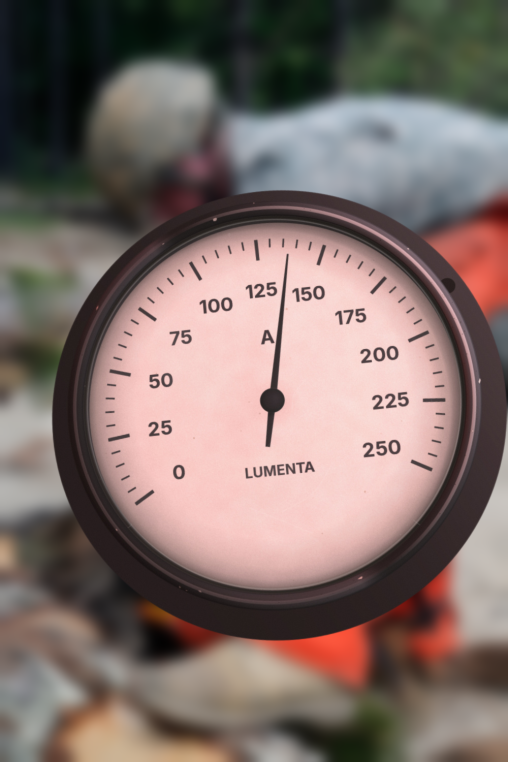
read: 137.5 A
